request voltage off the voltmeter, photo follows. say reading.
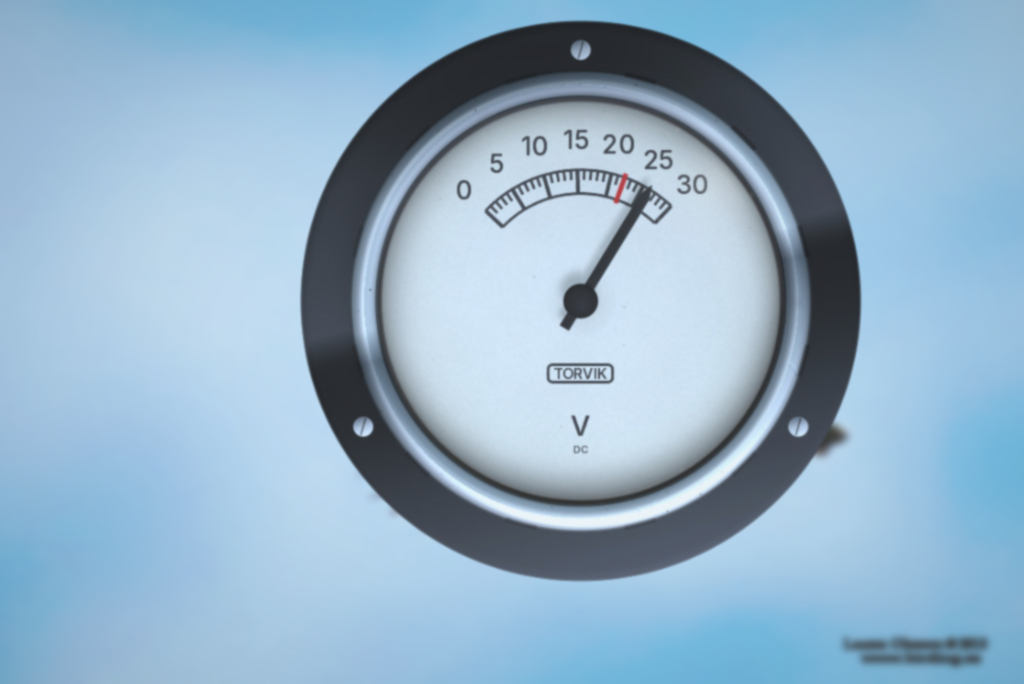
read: 26 V
